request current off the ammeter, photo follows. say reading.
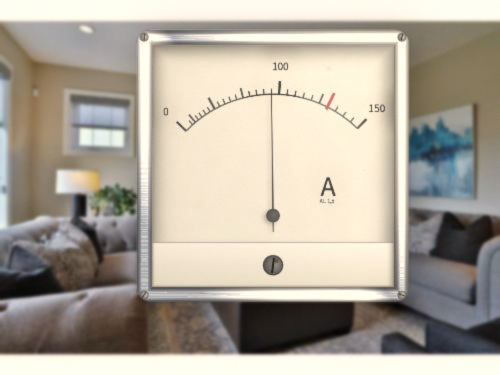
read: 95 A
